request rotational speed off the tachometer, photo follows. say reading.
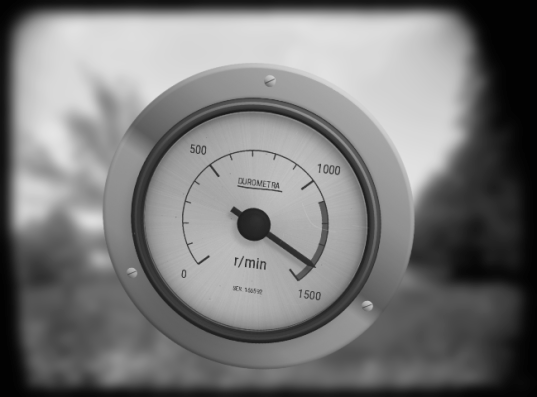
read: 1400 rpm
